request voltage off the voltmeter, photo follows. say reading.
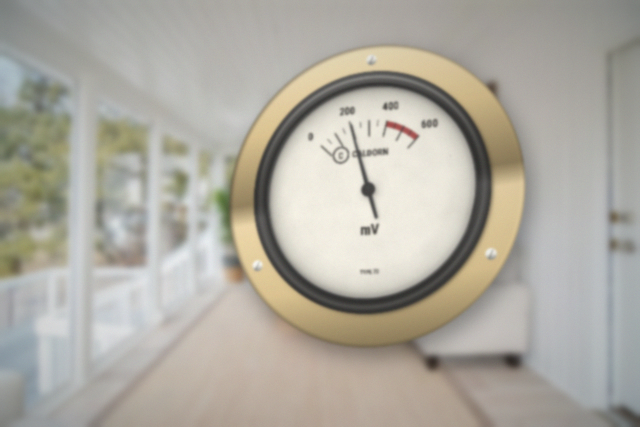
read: 200 mV
